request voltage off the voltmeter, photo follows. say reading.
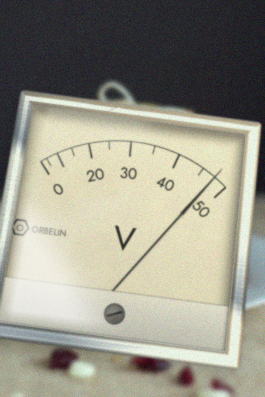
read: 47.5 V
